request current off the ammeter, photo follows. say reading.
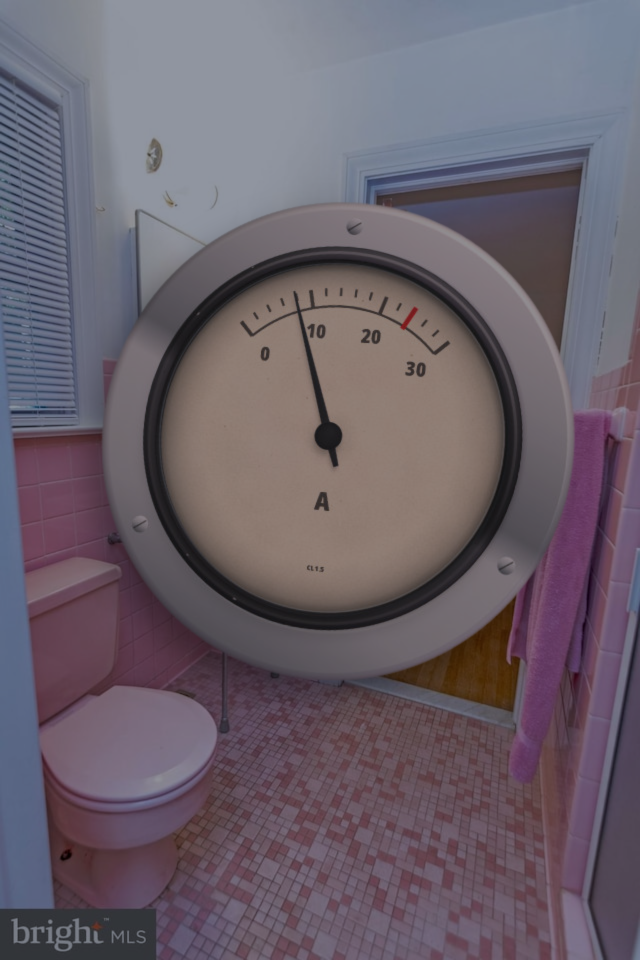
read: 8 A
